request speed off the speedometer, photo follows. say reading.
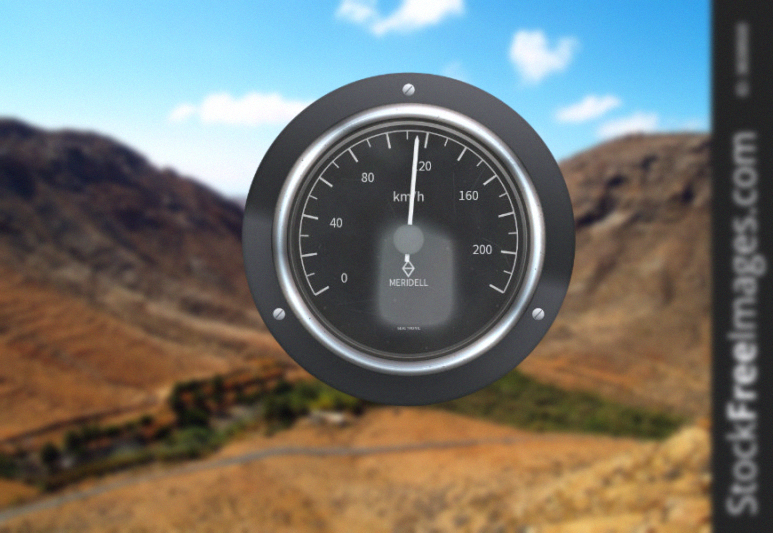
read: 115 km/h
